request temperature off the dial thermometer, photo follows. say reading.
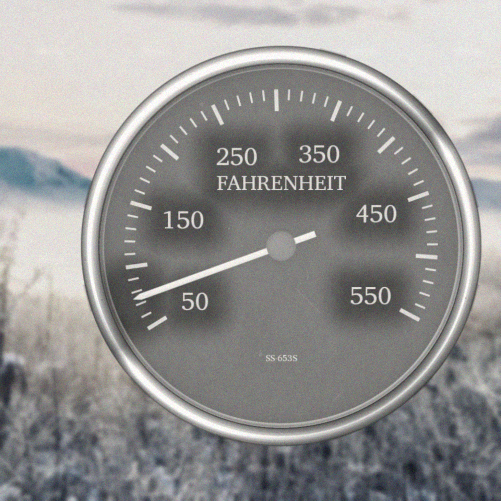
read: 75 °F
